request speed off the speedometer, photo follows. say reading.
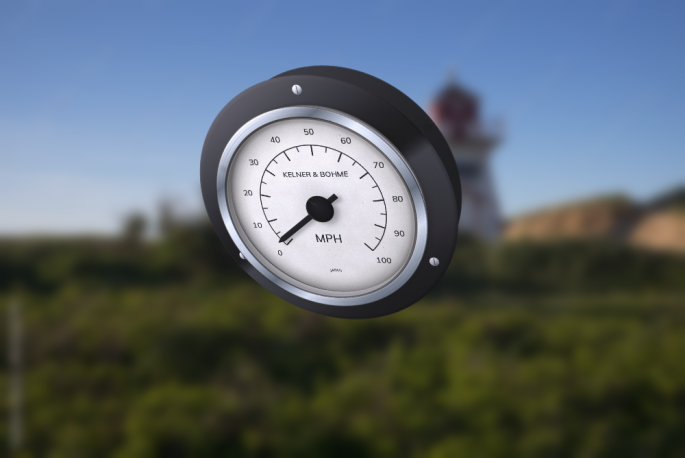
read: 2.5 mph
